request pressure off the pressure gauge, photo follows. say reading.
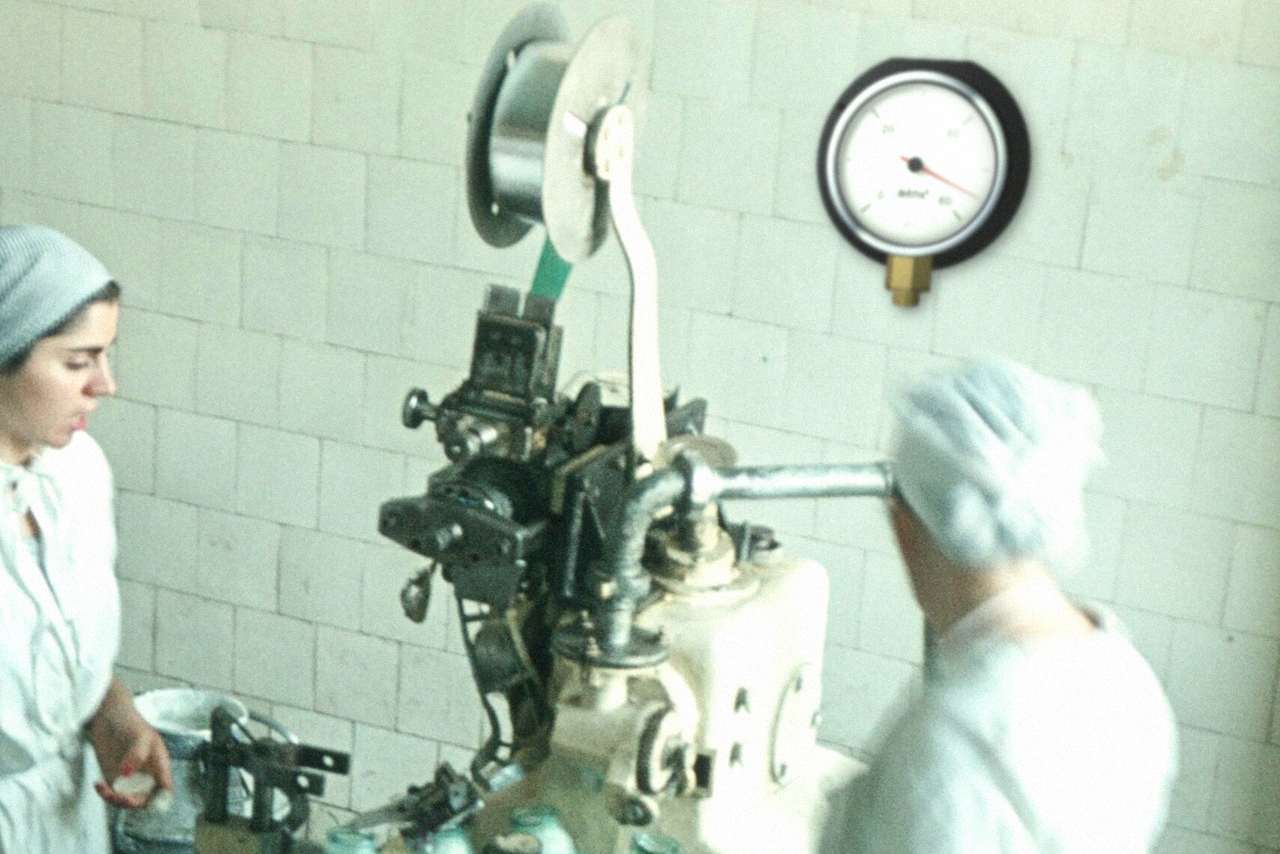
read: 55 psi
